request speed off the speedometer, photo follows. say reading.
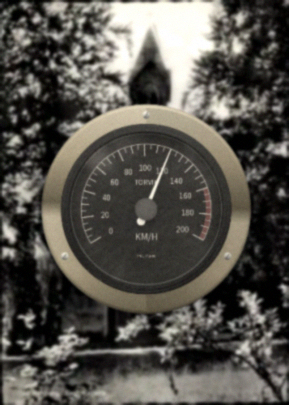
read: 120 km/h
